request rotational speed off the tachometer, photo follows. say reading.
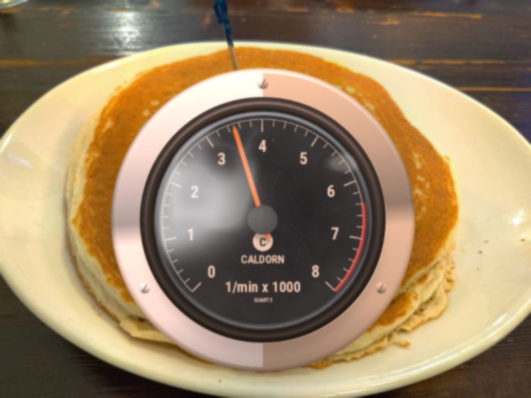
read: 3500 rpm
